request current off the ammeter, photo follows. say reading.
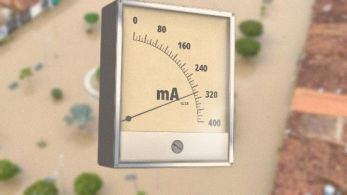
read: 300 mA
